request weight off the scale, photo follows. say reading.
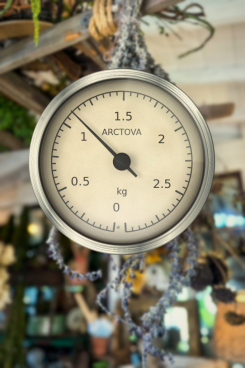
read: 1.1 kg
